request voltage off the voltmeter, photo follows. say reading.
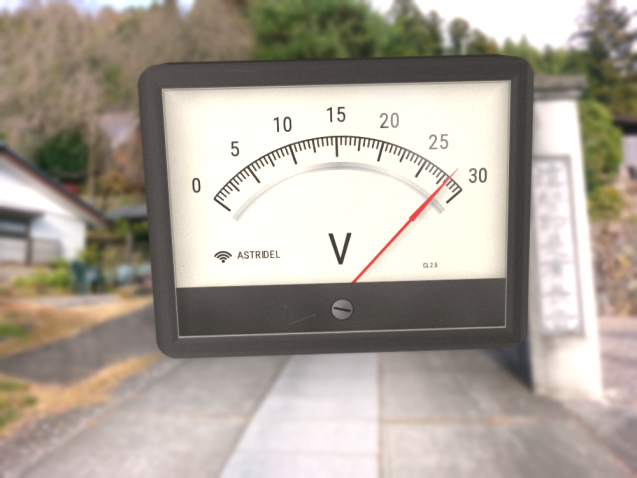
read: 28 V
